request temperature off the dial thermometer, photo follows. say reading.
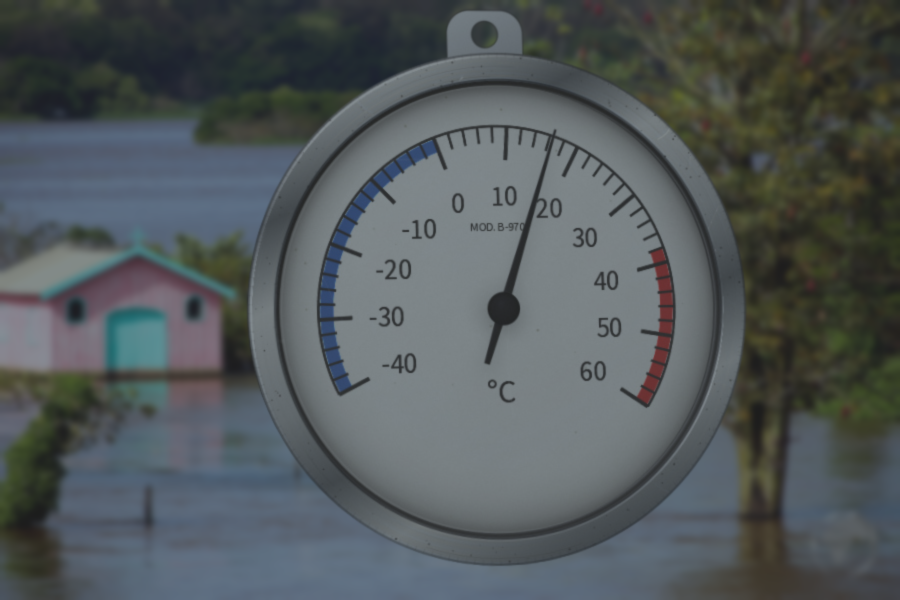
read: 16 °C
